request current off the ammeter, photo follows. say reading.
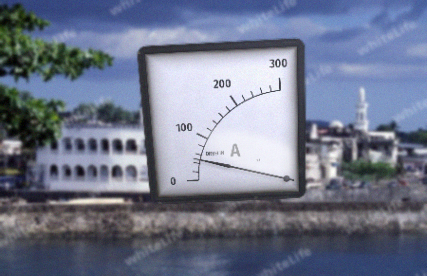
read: 50 A
